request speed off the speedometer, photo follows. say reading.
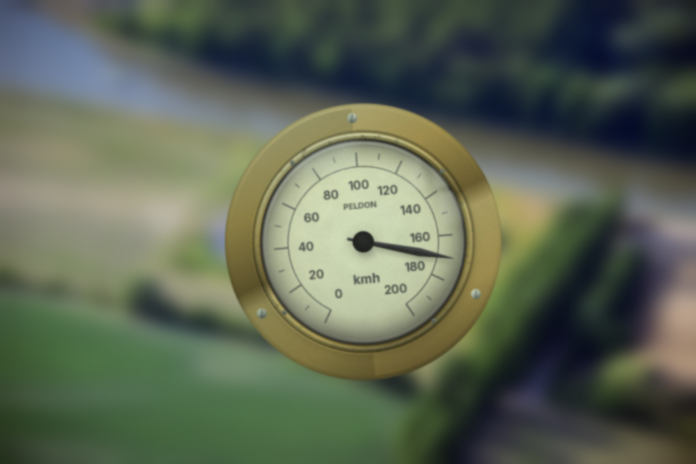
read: 170 km/h
